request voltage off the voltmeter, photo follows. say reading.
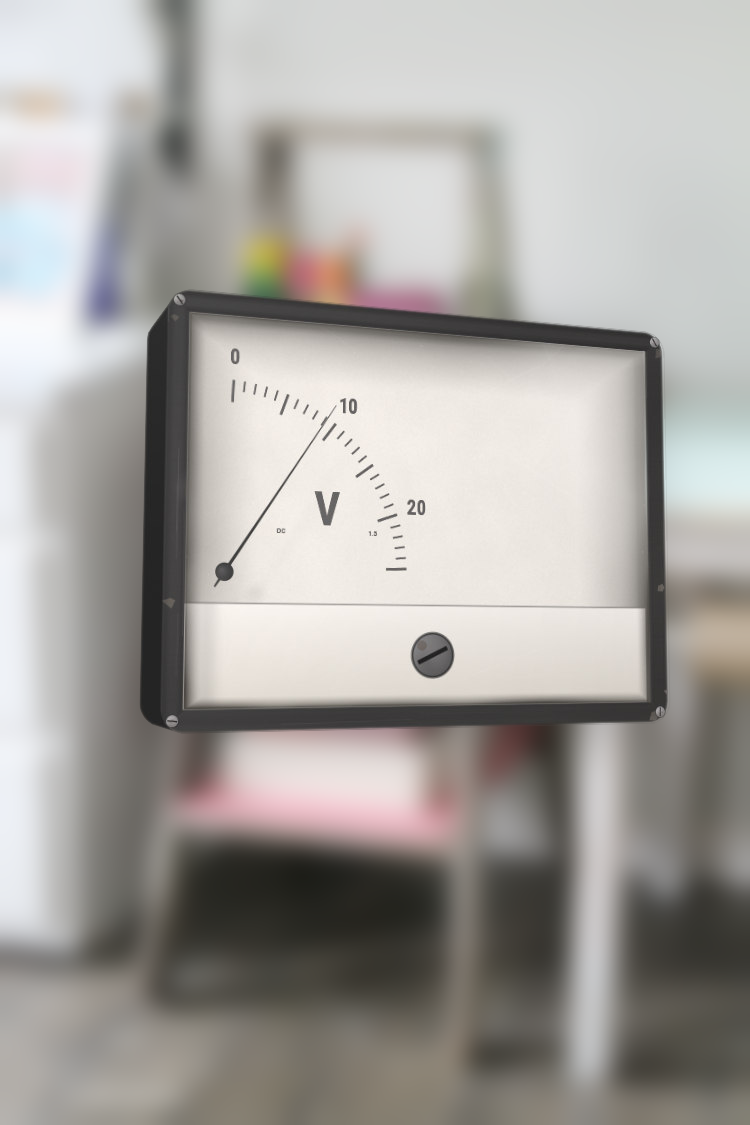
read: 9 V
